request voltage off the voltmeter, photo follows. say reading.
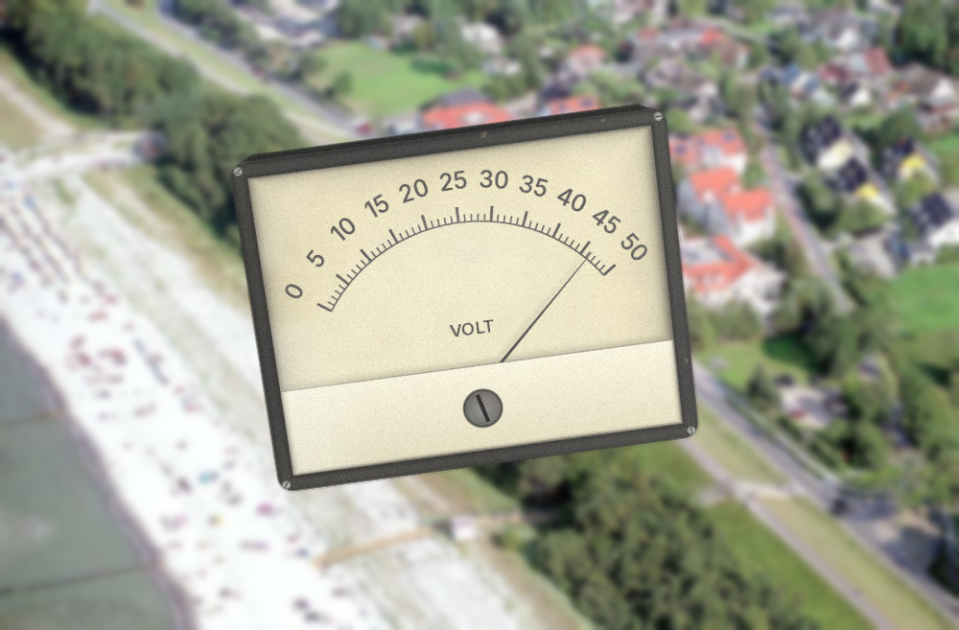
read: 46 V
